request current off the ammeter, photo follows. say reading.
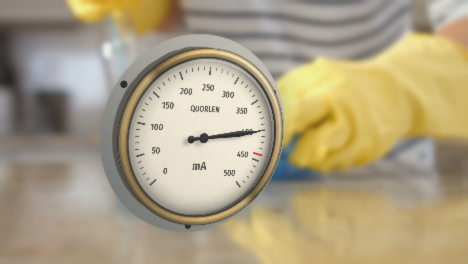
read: 400 mA
